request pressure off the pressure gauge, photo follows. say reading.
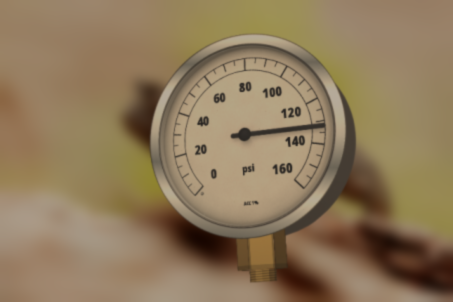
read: 132.5 psi
